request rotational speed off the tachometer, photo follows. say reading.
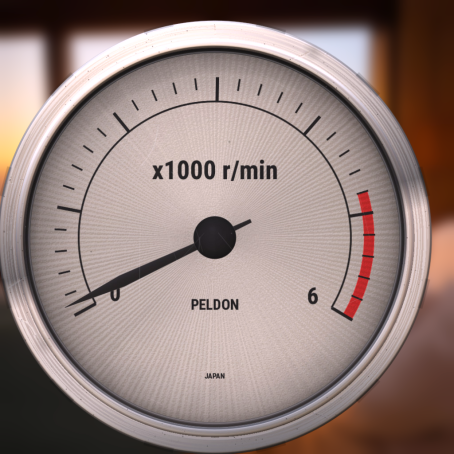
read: 100 rpm
